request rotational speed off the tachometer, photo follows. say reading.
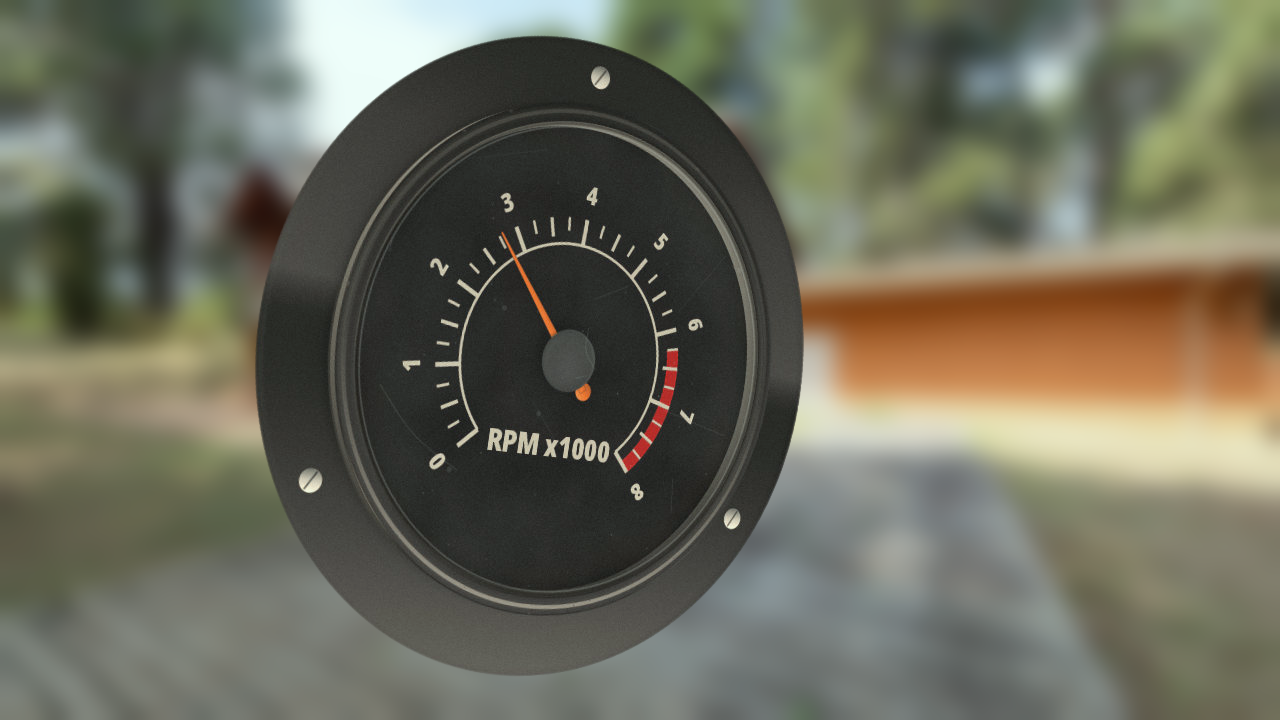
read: 2750 rpm
